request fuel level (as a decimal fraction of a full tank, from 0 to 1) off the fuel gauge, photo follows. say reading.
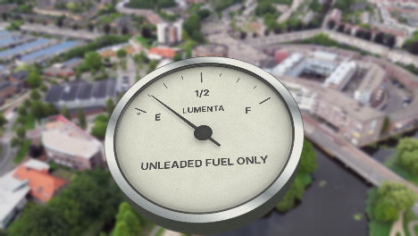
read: 0.125
